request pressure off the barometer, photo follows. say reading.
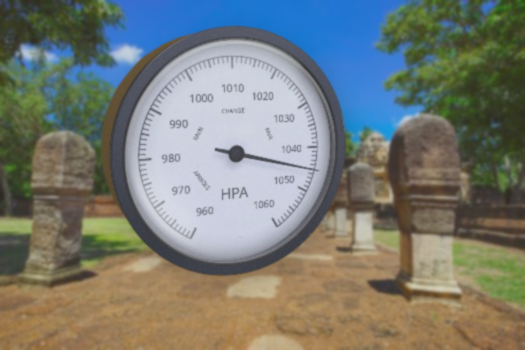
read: 1045 hPa
